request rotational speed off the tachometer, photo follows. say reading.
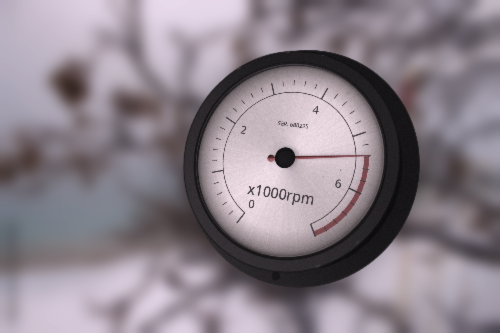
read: 5400 rpm
